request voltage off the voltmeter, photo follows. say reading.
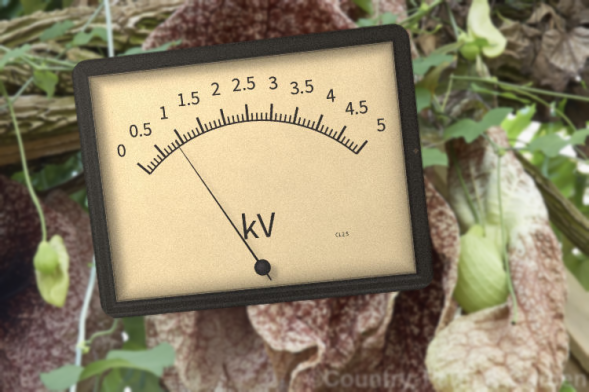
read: 0.9 kV
